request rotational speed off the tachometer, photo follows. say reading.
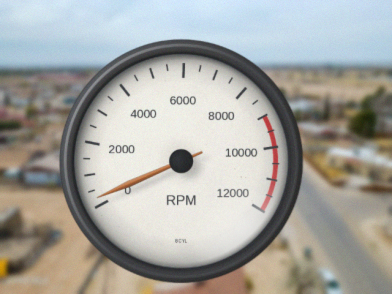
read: 250 rpm
